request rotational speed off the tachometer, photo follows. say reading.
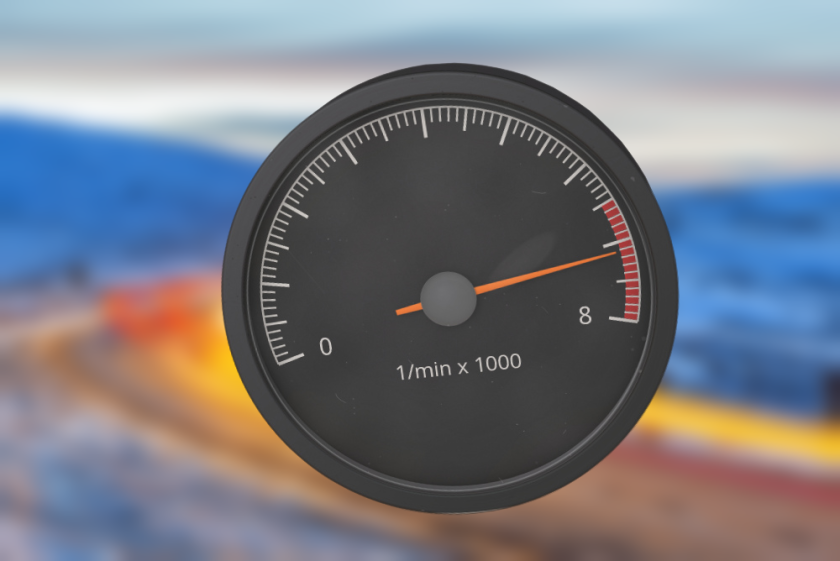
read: 7100 rpm
